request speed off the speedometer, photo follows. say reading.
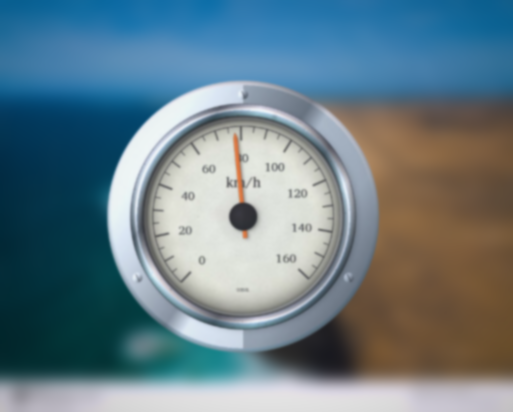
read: 77.5 km/h
